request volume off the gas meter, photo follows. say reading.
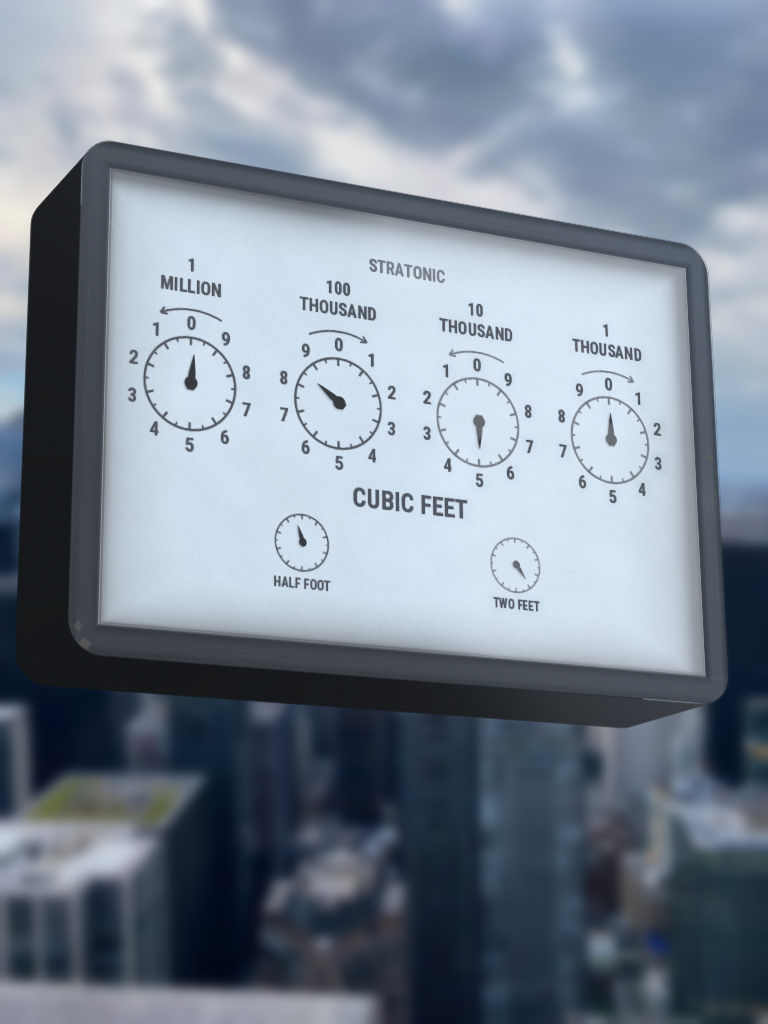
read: 985000 ft³
